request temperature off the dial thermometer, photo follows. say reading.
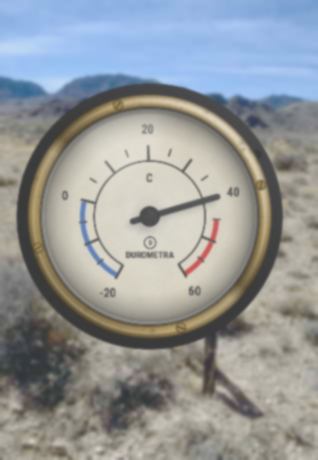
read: 40 °C
